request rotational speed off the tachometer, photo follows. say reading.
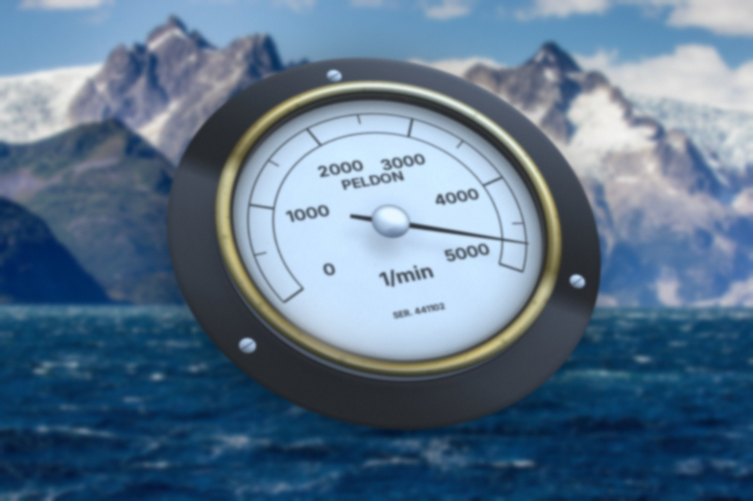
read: 4750 rpm
